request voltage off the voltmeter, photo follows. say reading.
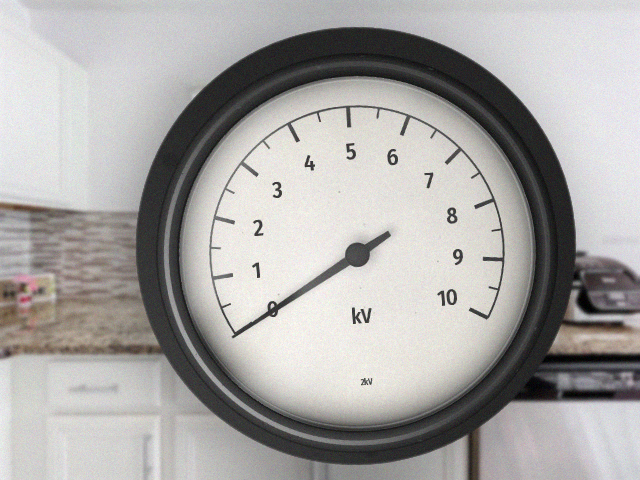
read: 0 kV
